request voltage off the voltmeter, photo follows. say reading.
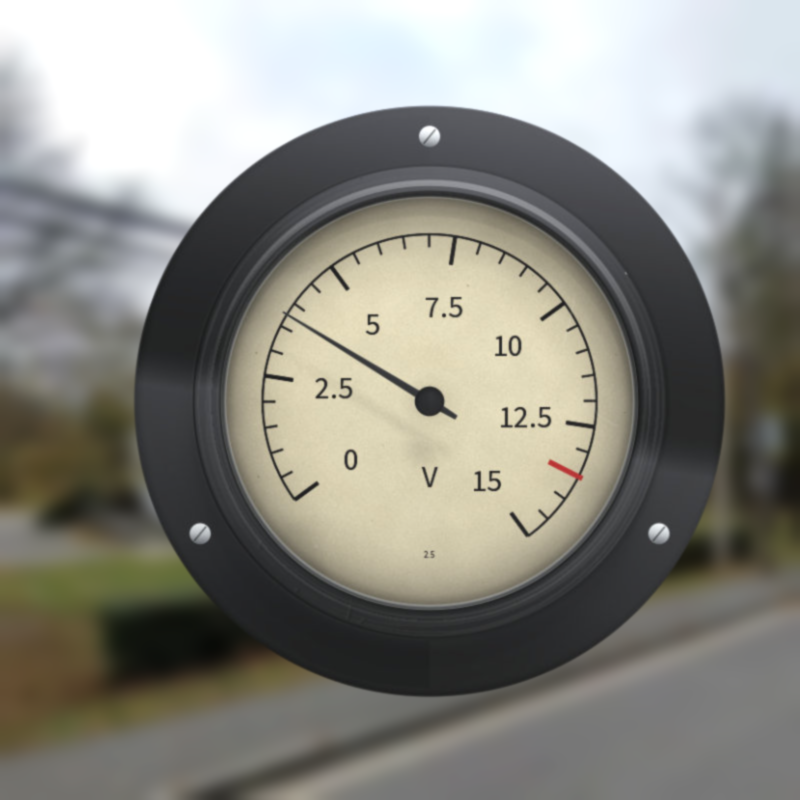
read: 3.75 V
